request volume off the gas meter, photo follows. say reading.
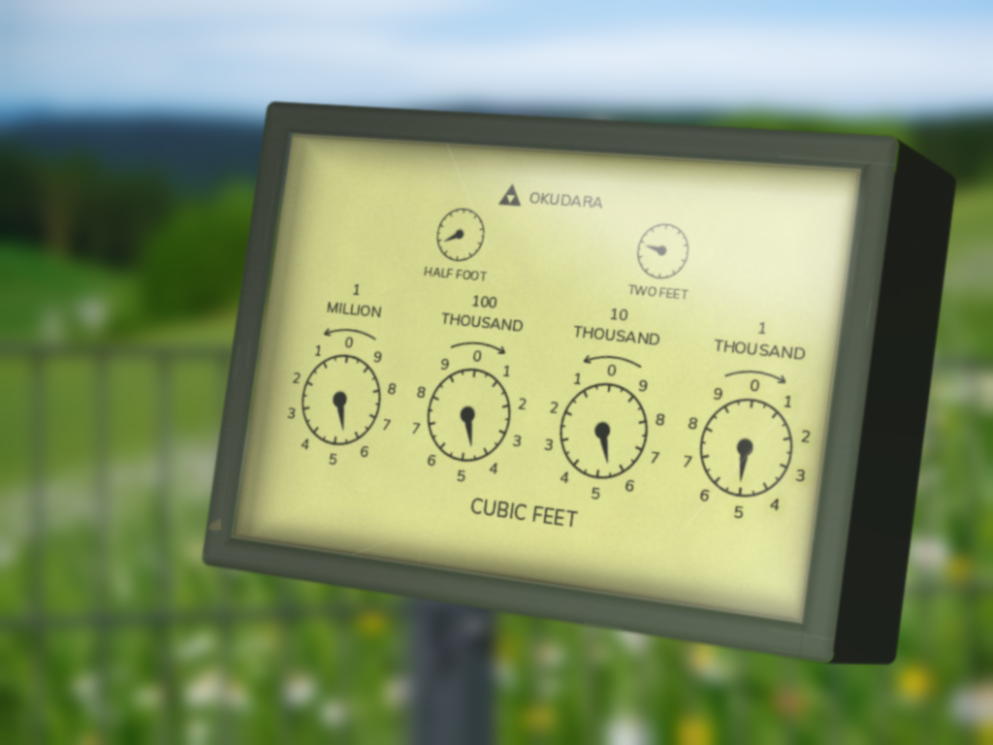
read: 545500 ft³
